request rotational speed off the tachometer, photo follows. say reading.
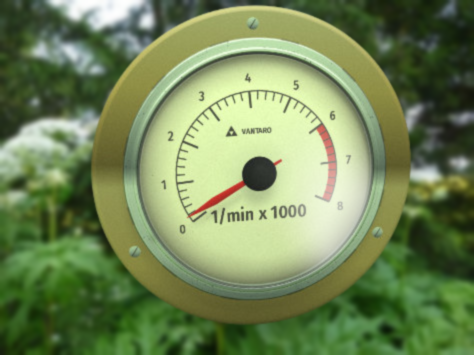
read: 200 rpm
